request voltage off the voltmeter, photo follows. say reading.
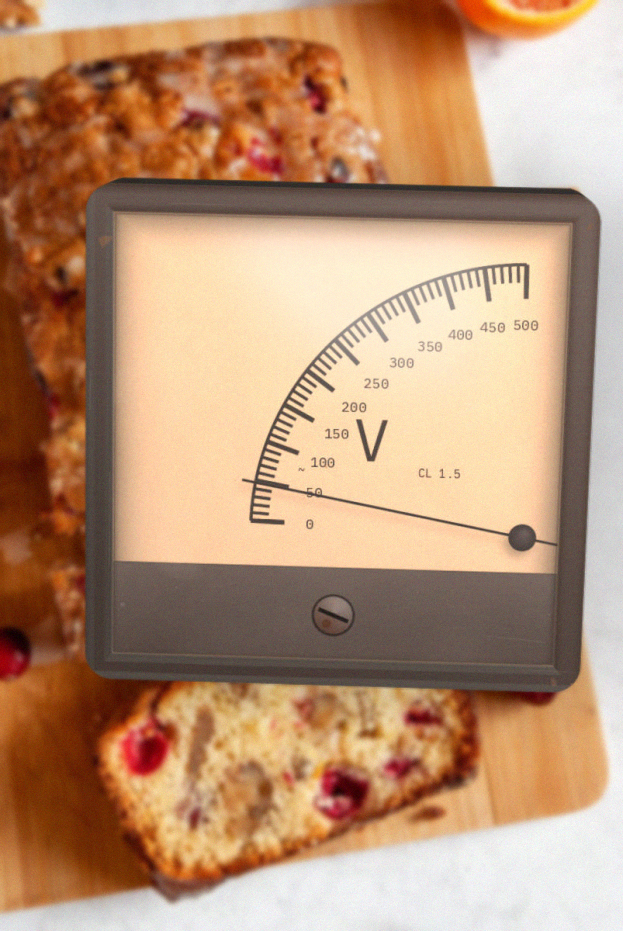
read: 50 V
